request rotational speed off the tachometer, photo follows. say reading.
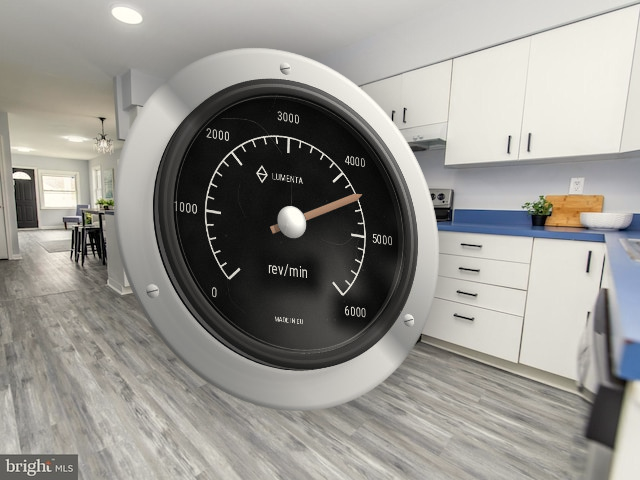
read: 4400 rpm
